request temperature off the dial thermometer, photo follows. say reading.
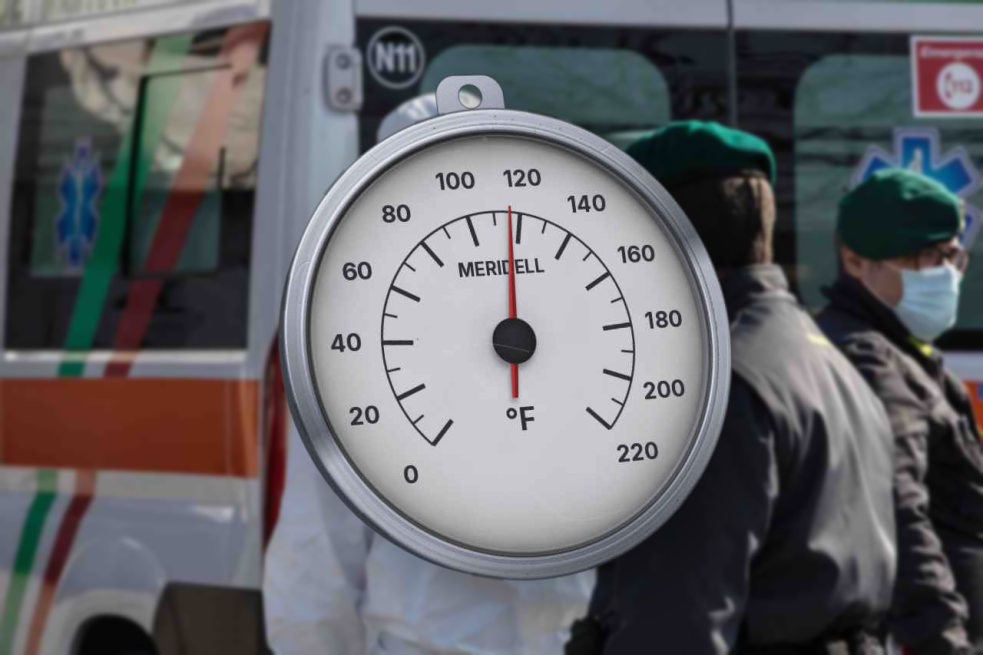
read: 115 °F
